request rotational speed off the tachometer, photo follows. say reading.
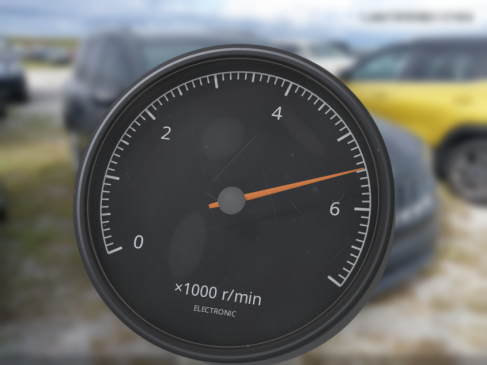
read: 5500 rpm
